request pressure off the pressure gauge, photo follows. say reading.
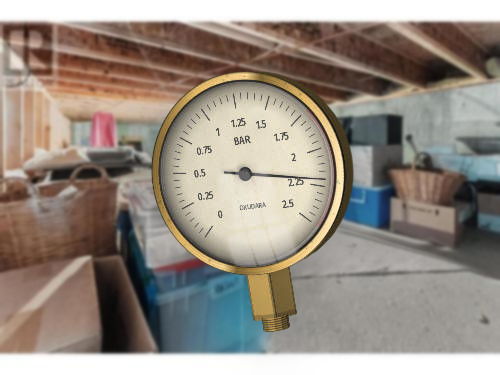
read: 2.2 bar
